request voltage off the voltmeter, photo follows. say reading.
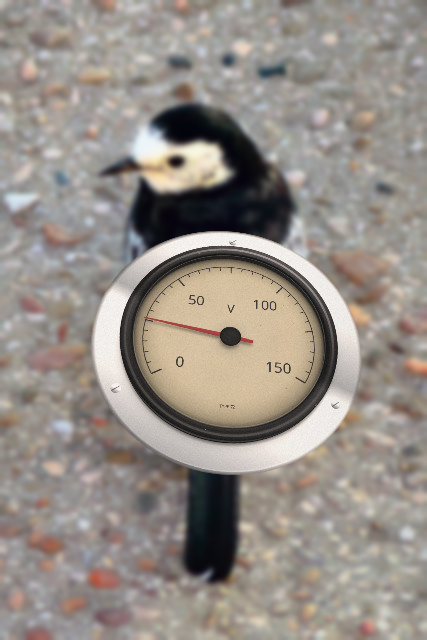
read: 25 V
